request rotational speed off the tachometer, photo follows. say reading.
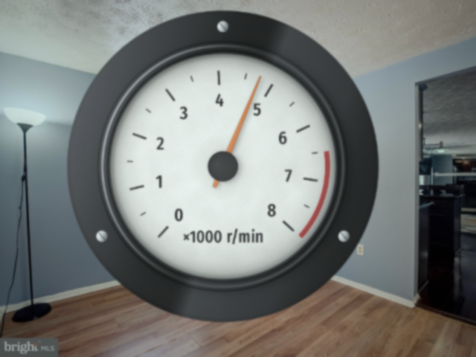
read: 4750 rpm
